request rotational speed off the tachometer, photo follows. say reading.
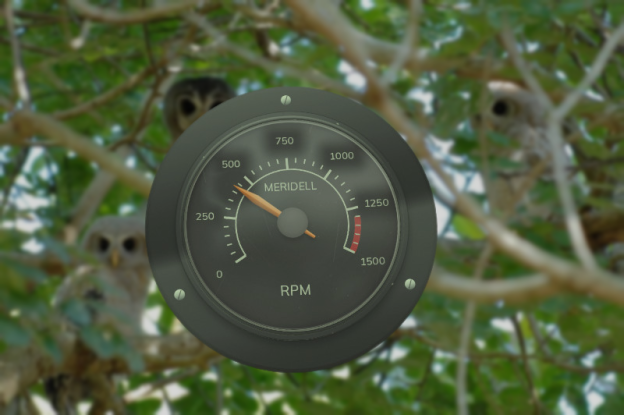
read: 425 rpm
